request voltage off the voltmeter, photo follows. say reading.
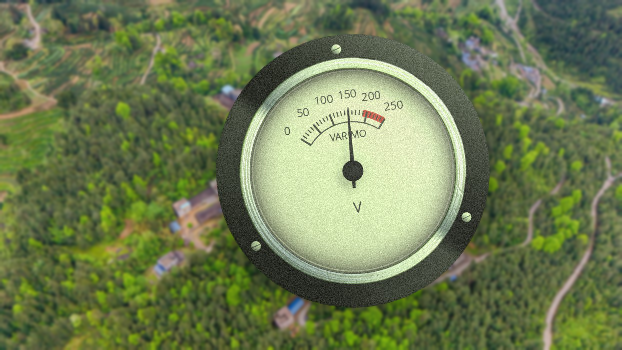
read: 150 V
